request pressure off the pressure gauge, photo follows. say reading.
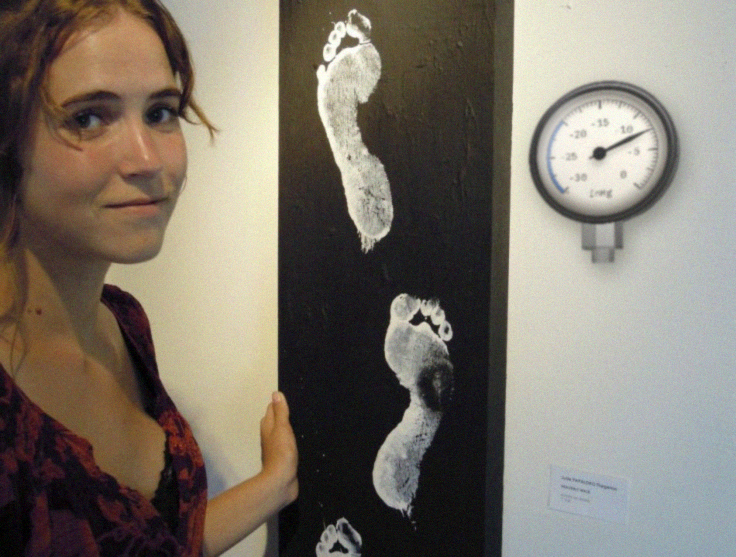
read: -7.5 inHg
